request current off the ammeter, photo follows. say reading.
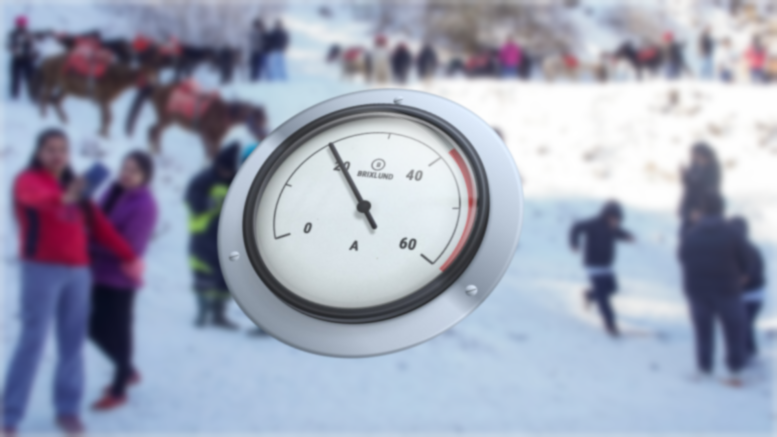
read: 20 A
